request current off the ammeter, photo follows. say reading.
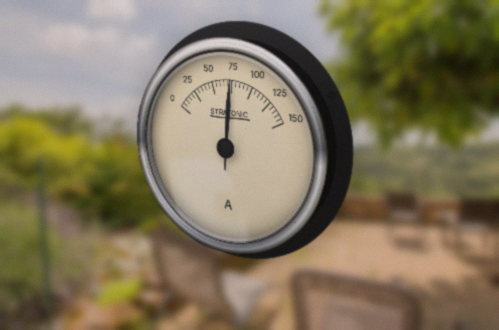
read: 75 A
